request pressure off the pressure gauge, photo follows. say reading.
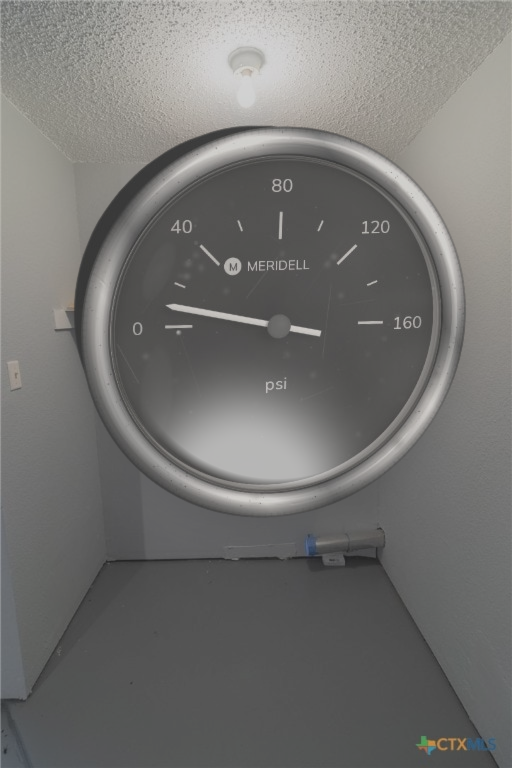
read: 10 psi
